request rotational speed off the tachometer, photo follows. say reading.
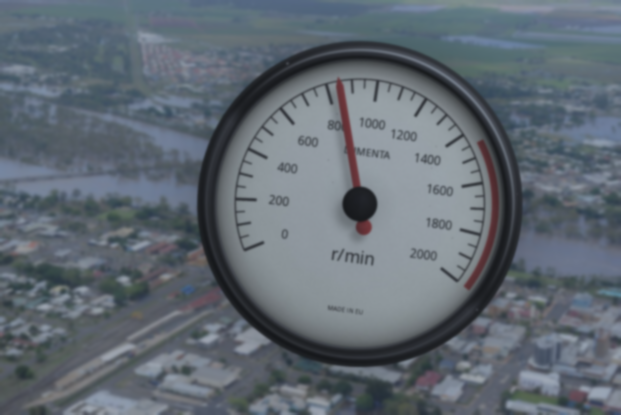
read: 850 rpm
